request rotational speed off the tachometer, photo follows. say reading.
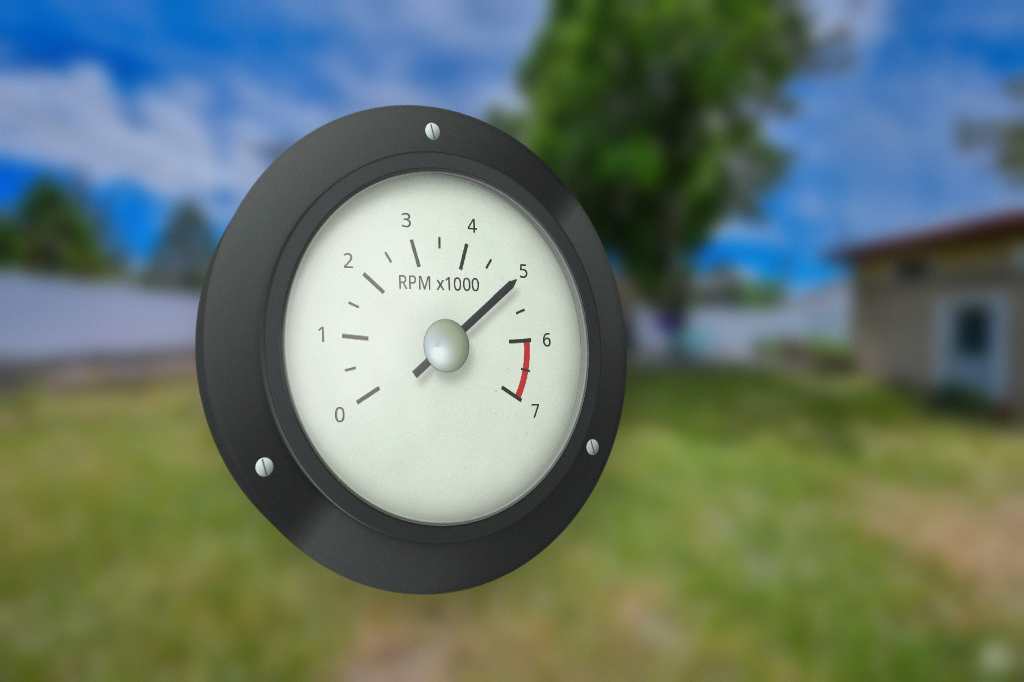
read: 5000 rpm
